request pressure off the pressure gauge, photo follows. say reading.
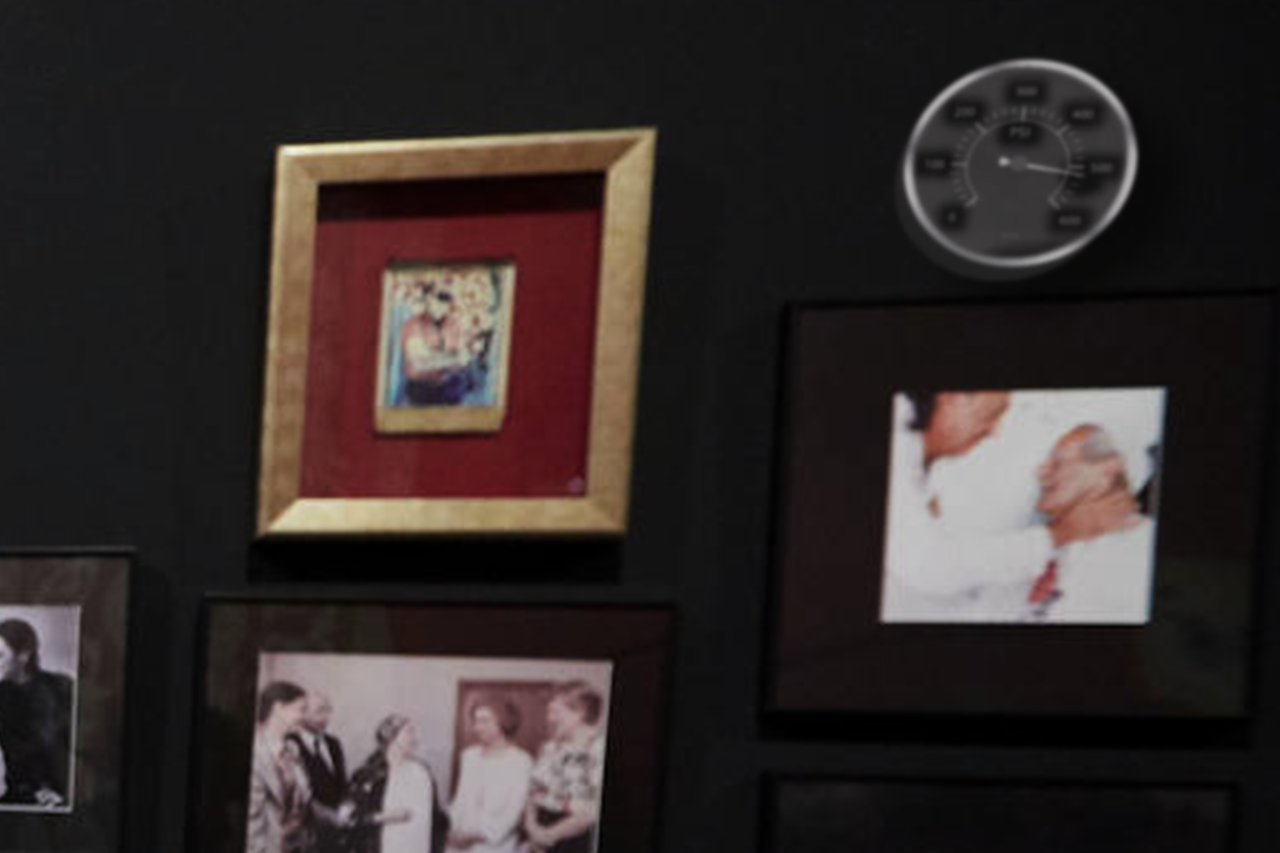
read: 520 psi
